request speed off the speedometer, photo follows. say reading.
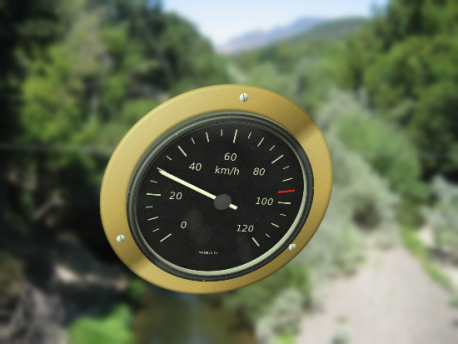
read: 30 km/h
